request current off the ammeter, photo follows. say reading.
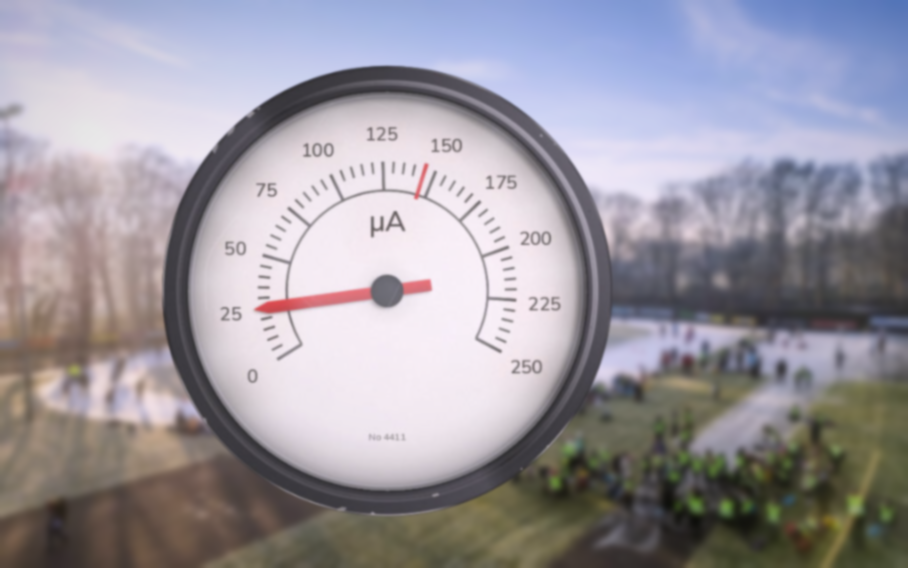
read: 25 µA
